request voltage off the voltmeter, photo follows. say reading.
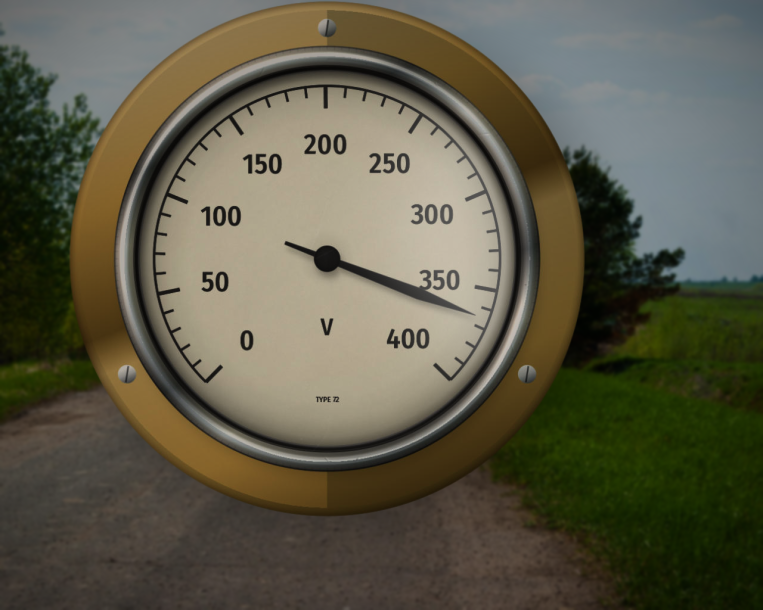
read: 365 V
